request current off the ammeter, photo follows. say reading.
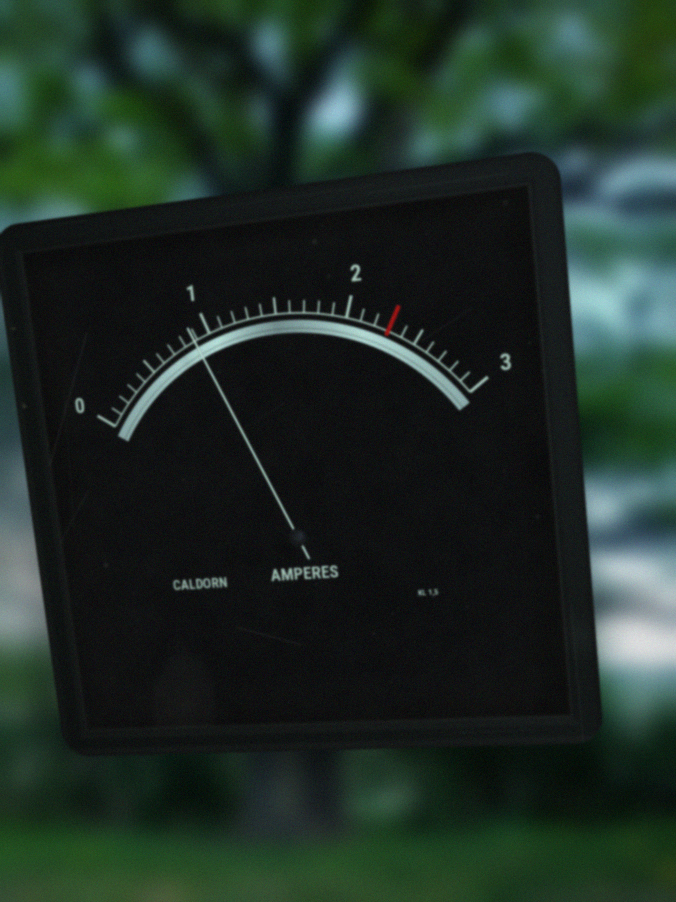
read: 0.9 A
